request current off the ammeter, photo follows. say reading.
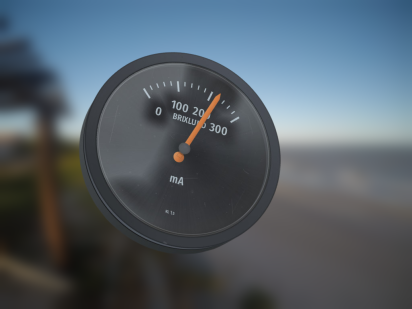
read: 220 mA
